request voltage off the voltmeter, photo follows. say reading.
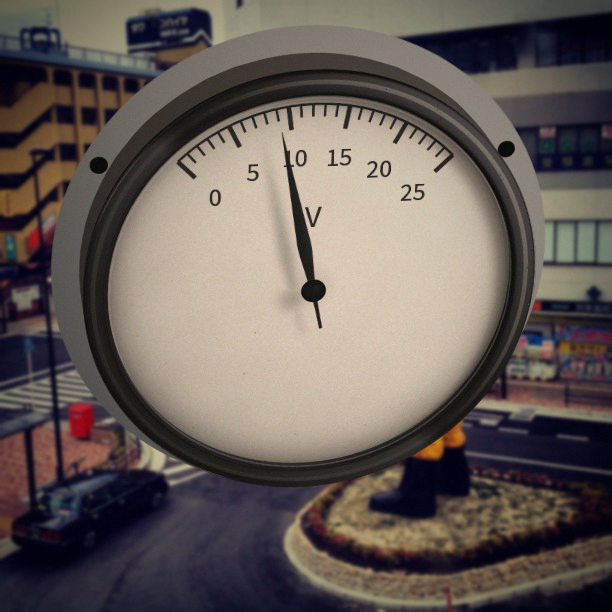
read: 9 V
